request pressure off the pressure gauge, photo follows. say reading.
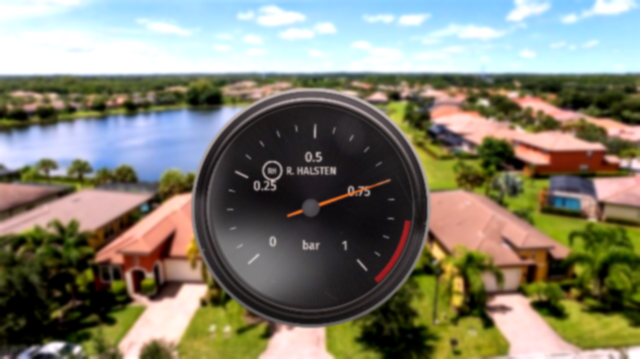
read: 0.75 bar
